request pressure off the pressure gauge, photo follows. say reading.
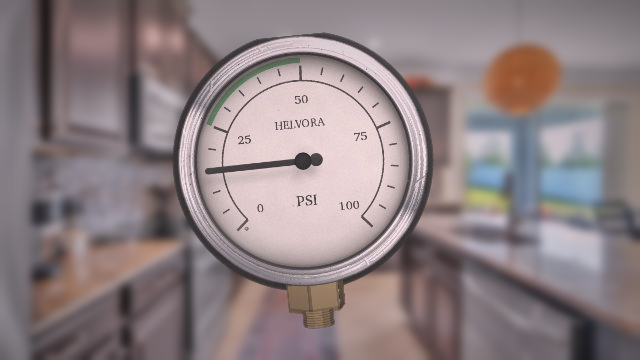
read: 15 psi
